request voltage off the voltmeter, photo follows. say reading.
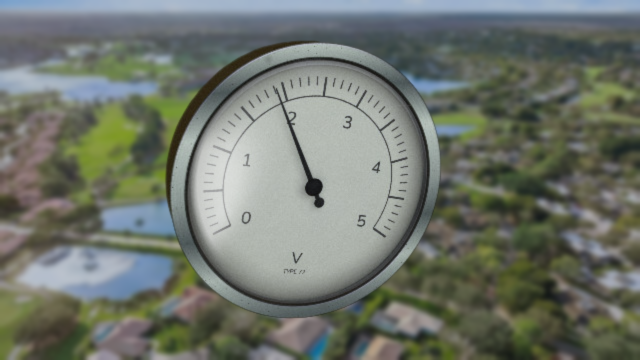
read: 1.9 V
